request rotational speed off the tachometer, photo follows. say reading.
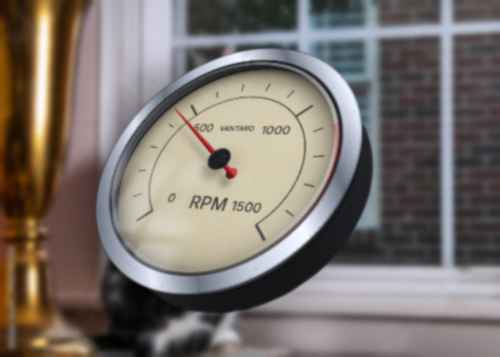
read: 450 rpm
